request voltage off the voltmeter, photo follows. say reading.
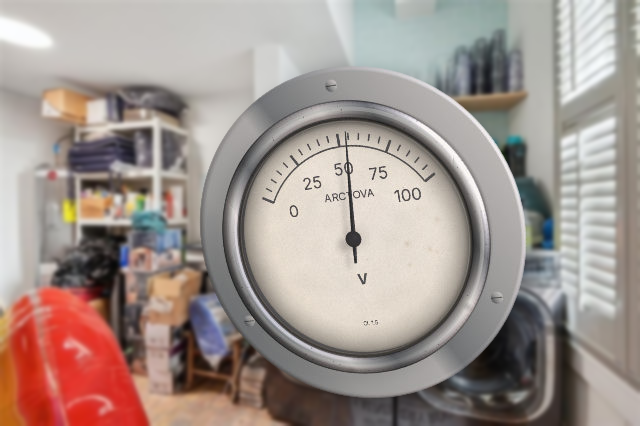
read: 55 V
